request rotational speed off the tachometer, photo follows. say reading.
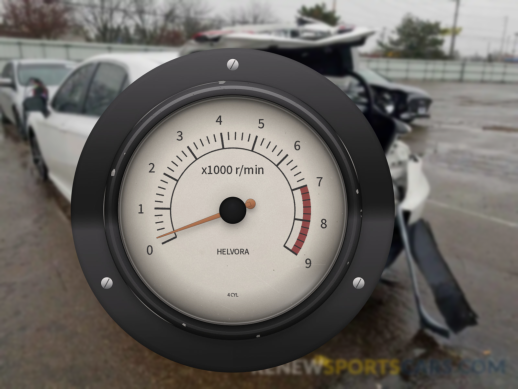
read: 200 rpm
